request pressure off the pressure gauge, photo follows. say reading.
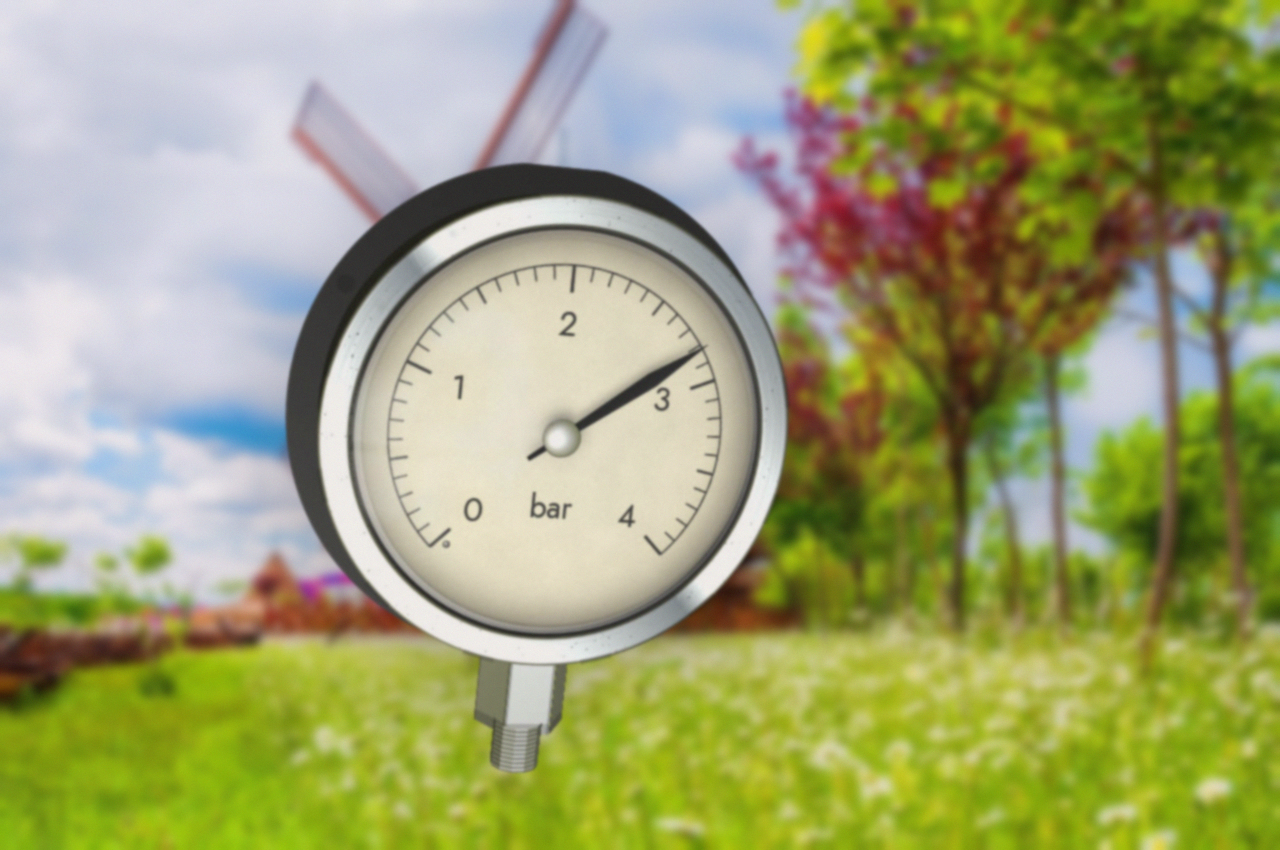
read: 2.8 bar
